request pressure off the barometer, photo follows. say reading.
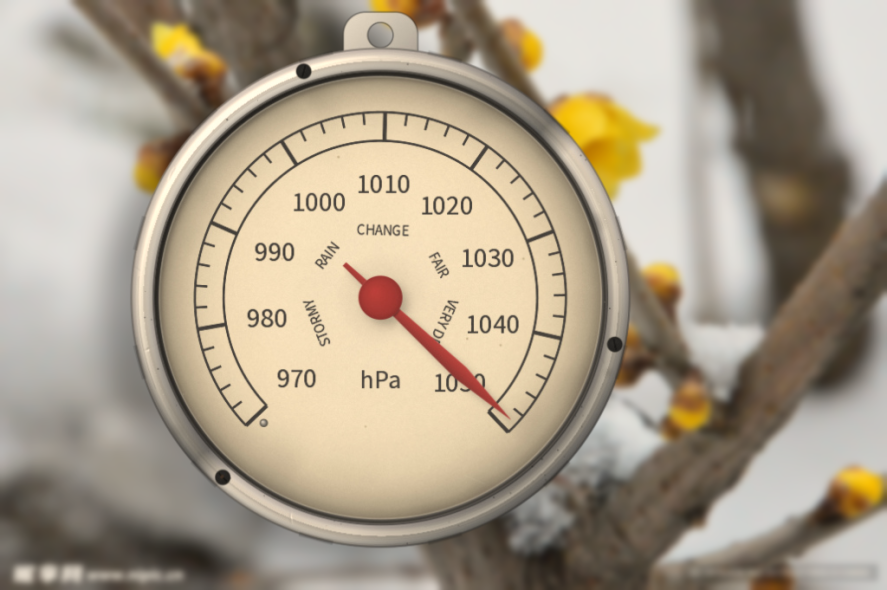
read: 1049 hPa
